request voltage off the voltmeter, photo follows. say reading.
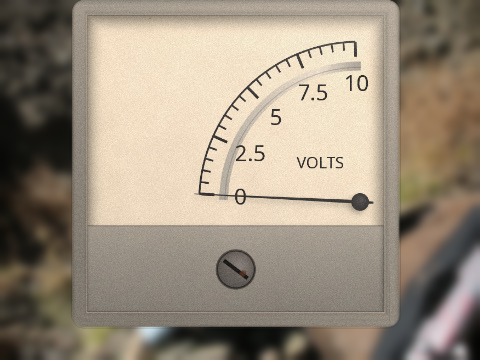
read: 0 V
